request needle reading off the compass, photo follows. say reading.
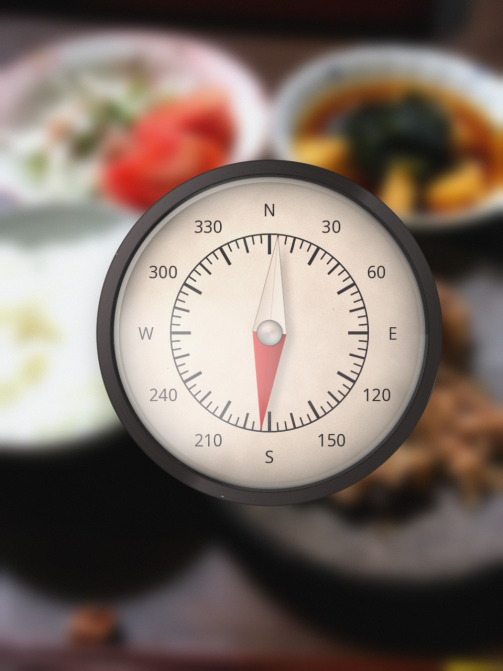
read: 185 °
